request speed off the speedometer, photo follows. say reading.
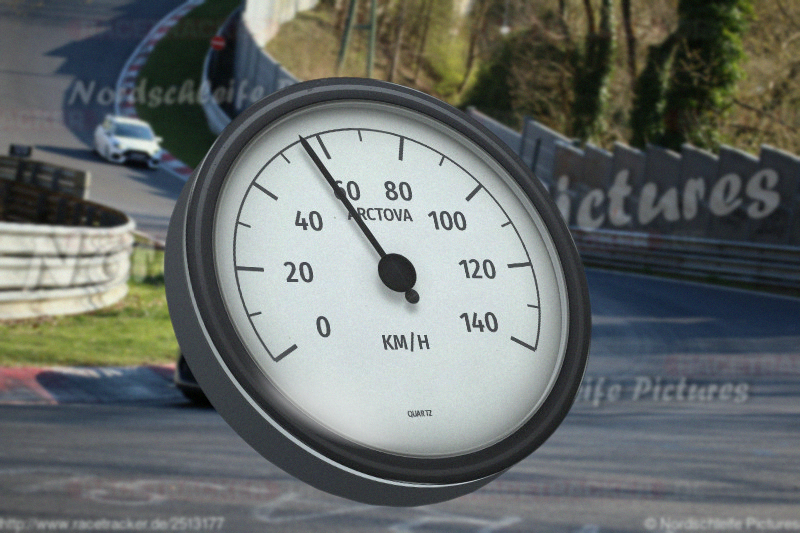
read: 55 km/h
